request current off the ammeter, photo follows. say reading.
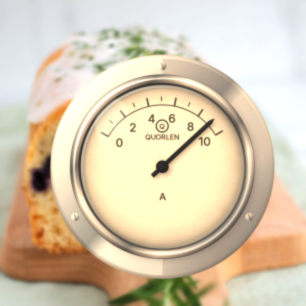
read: 9 A
